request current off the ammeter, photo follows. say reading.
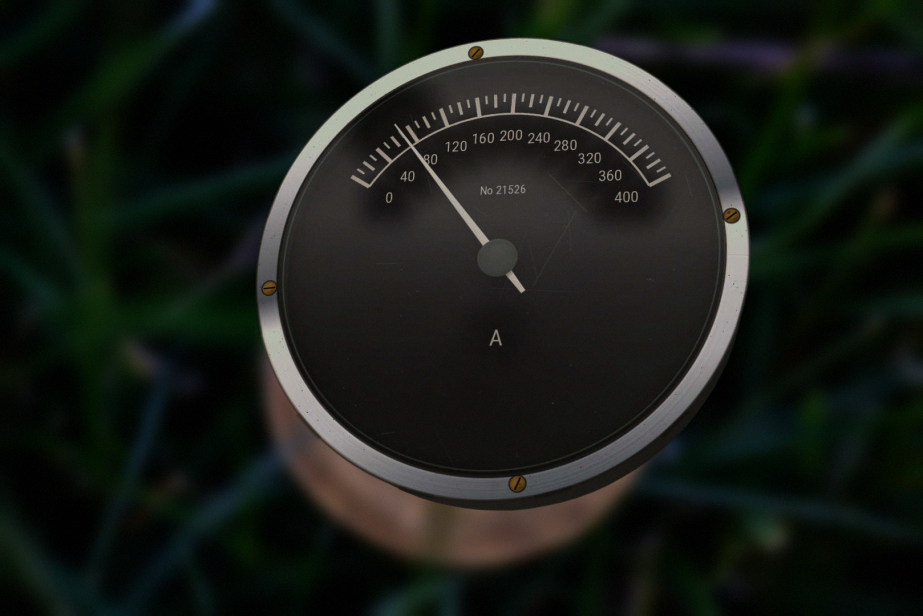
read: 70 A
